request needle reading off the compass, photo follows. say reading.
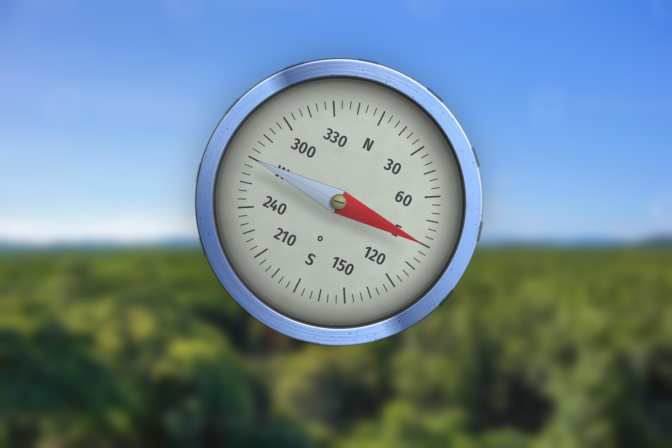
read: 90 °
